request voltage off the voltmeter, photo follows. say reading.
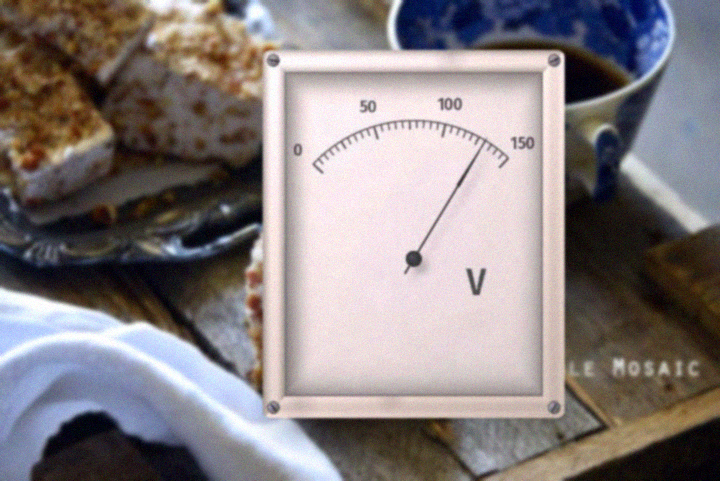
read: 130 V
